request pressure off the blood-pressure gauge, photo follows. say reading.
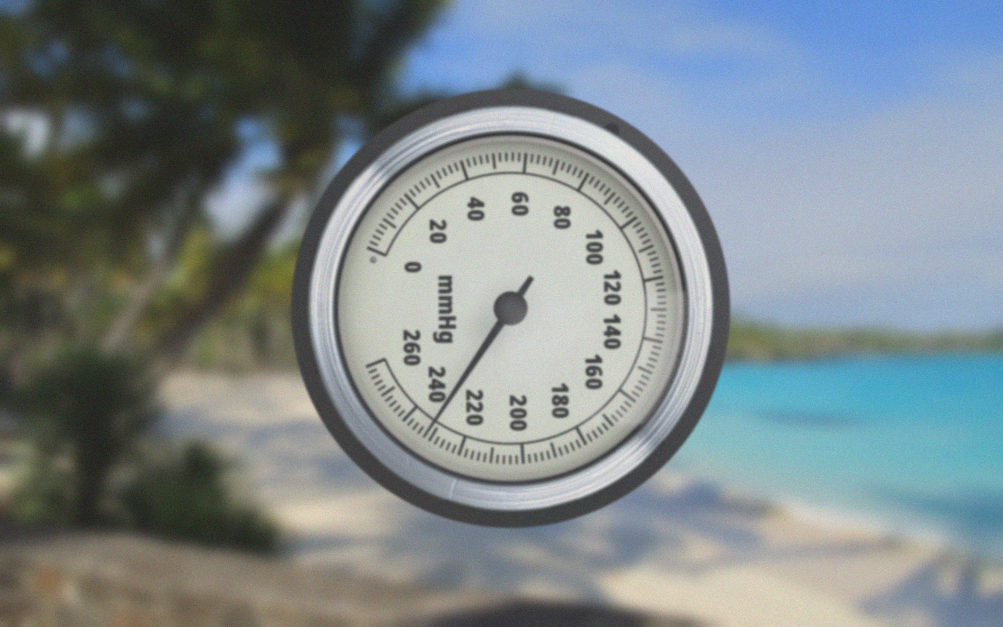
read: 232 mmHg
